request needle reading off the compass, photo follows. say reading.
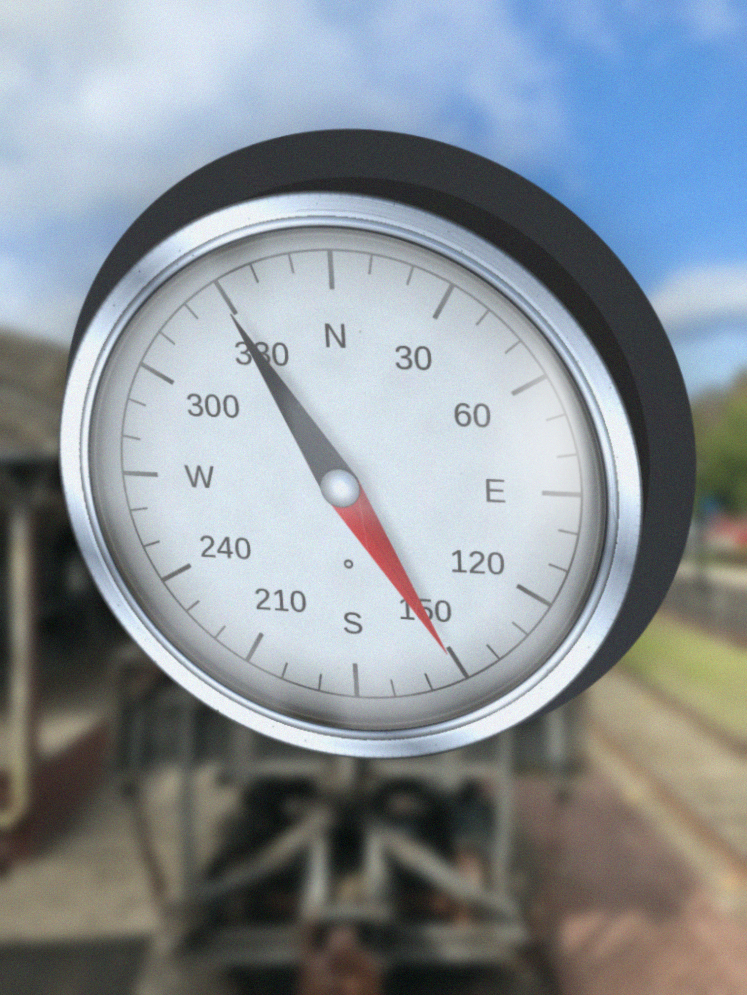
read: 150 °
